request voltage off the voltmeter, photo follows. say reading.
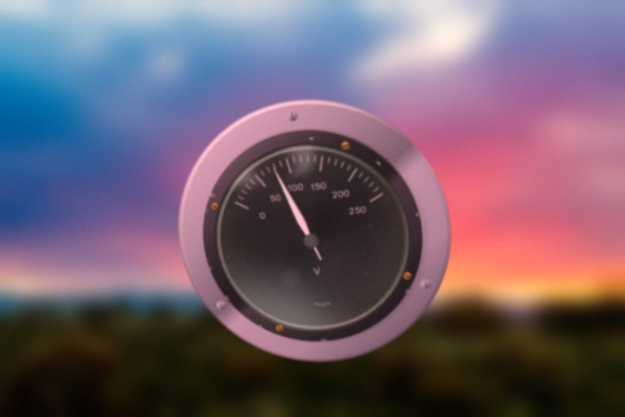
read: 80 V
